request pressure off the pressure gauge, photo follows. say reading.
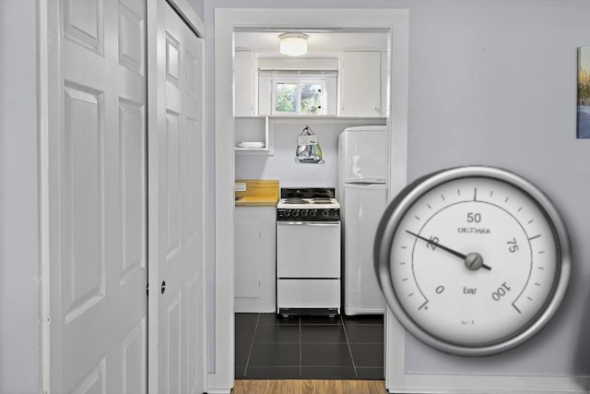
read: 25 bar
